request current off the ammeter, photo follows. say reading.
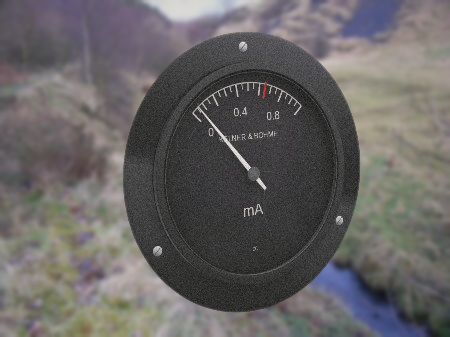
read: 0.05 mA
